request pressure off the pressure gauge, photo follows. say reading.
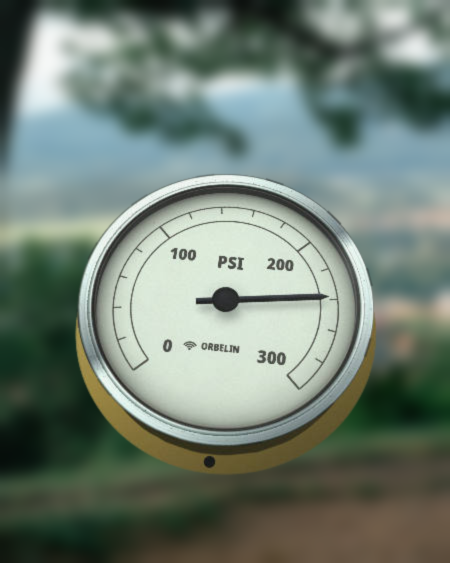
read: 240 psi
